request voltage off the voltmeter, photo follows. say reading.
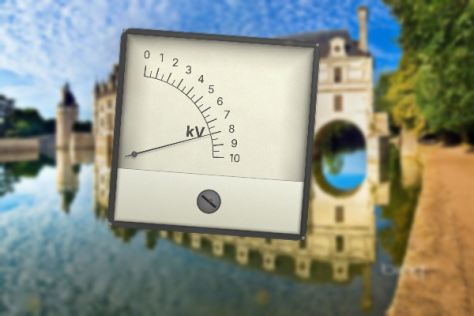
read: 8 kV
